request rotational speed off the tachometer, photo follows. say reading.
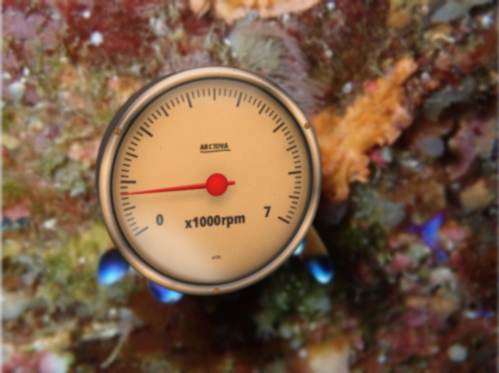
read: 800 rpm
